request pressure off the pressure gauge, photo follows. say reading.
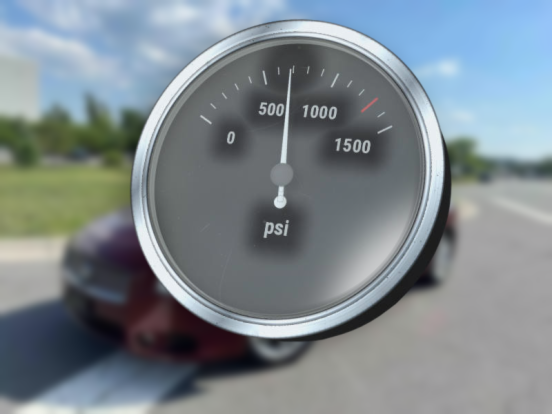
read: 700 psi
